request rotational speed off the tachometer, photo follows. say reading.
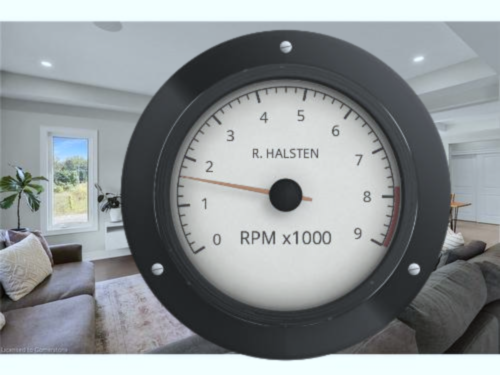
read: 1600 rpm
